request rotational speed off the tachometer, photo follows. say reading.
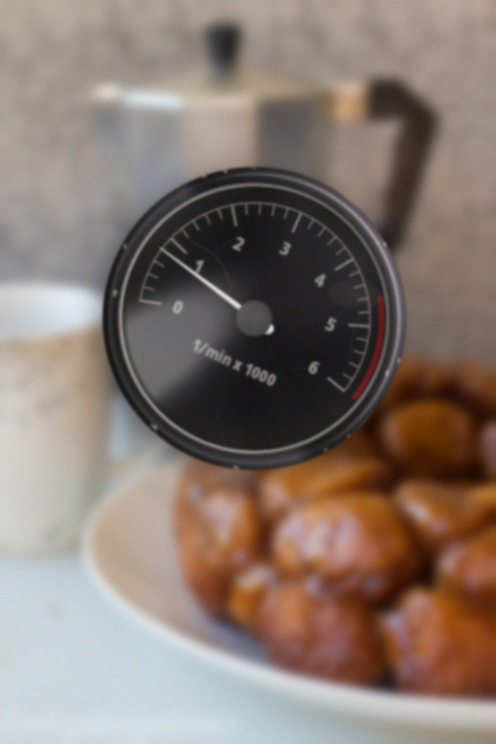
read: 800 rpm
